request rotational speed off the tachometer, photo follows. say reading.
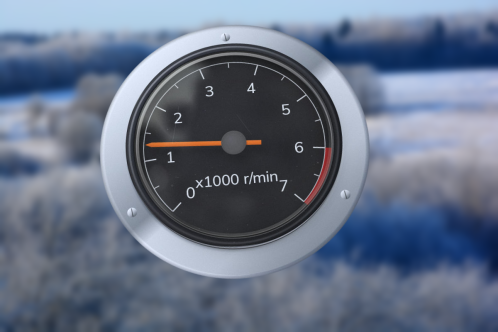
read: 1250 rpm
